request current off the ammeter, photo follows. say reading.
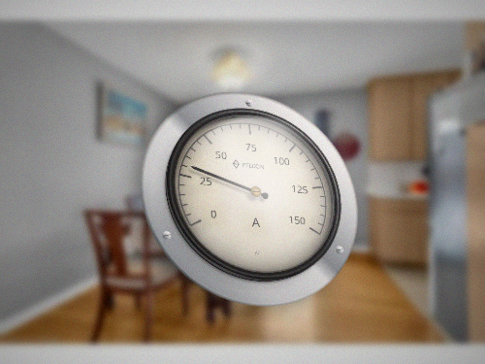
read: 30 A
